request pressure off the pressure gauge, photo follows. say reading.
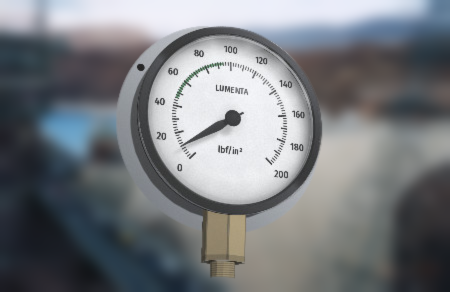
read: 10 psi
